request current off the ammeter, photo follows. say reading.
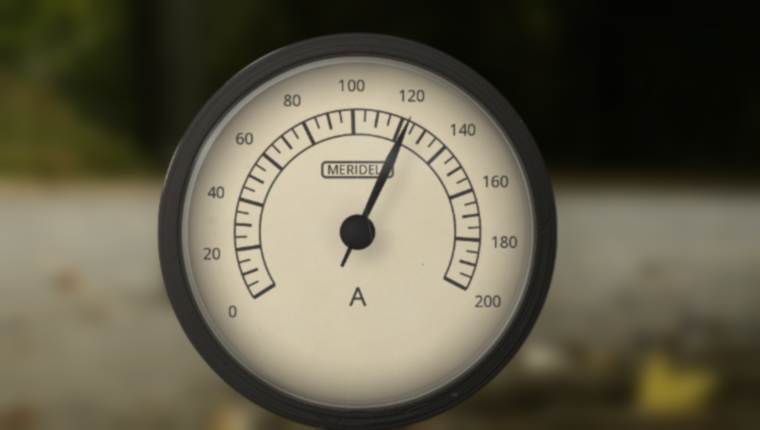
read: 122.5 A
